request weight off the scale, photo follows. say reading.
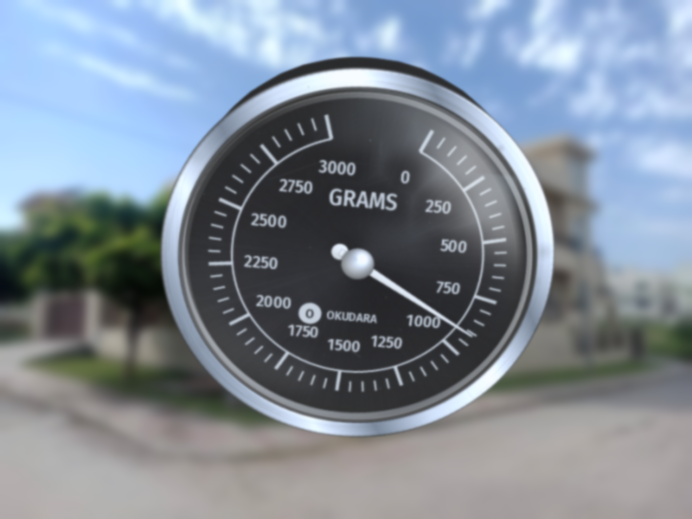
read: 900 g
